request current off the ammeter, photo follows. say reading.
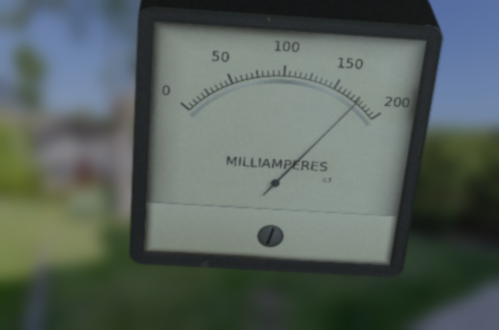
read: 175 mA
